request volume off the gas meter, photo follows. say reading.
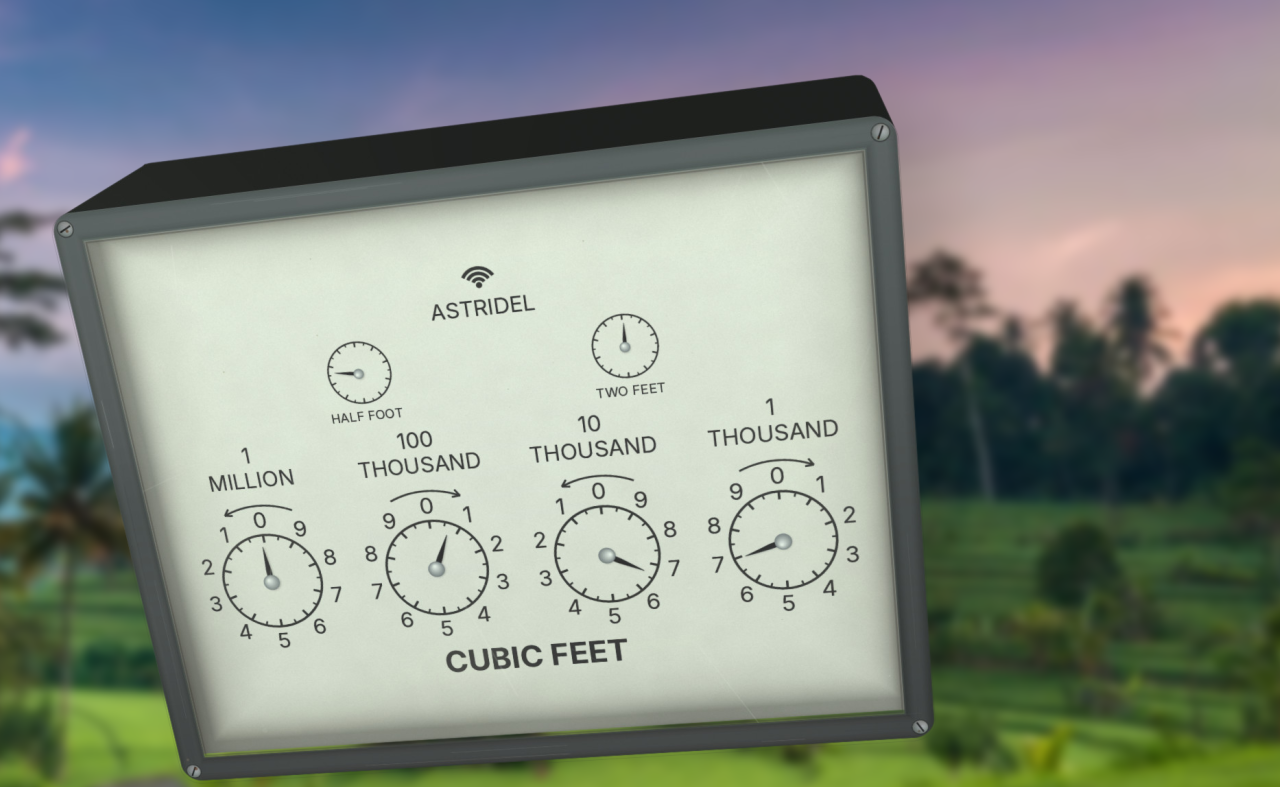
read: 6700 ft³
